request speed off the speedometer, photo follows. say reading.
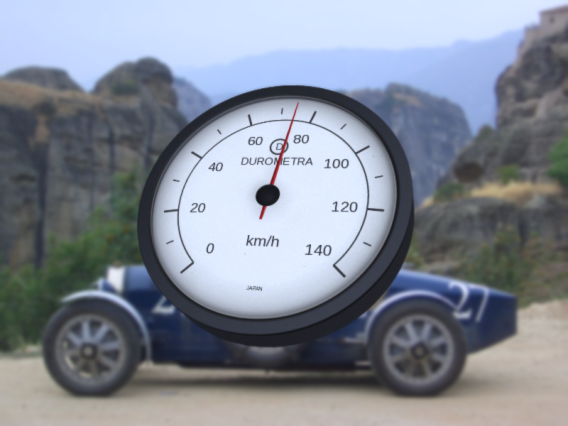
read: 75 km/h
